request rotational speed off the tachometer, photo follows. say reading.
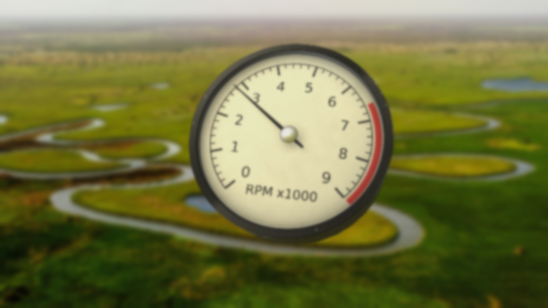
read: 2800 rpm
